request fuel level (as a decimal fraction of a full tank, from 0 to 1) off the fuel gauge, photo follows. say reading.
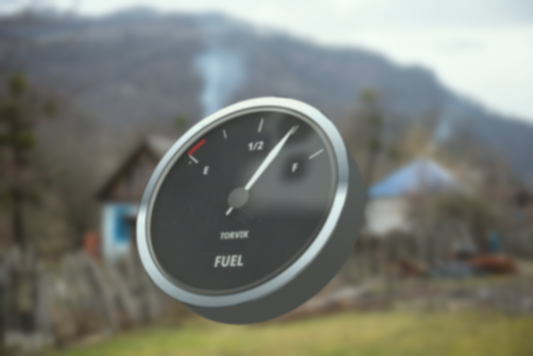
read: 0.75
